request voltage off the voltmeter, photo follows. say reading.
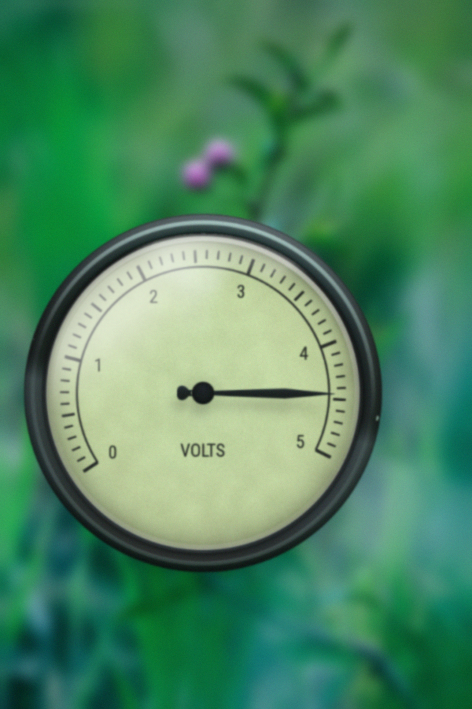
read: 4.45 V
